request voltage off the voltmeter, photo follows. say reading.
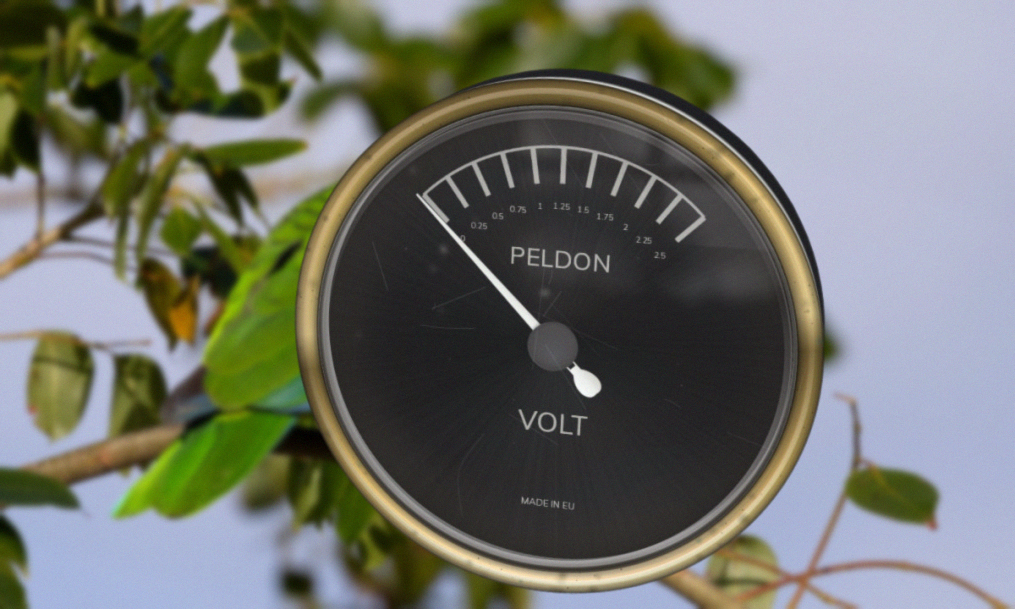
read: 0 V
